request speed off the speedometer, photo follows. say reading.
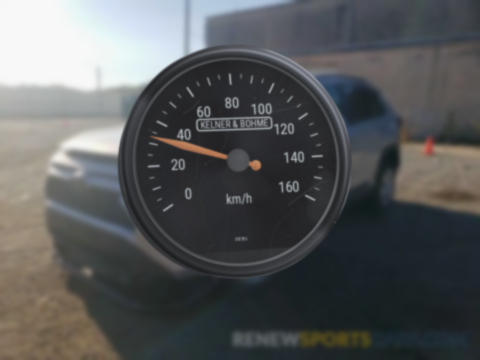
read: 32.5 km/h
